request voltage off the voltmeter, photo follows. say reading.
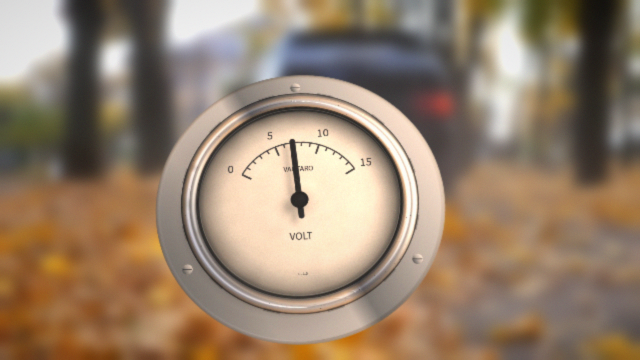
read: 7 V
